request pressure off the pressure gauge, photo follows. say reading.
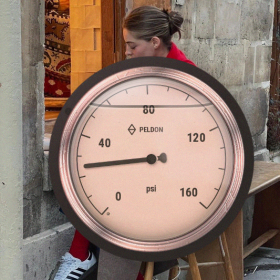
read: 25 psi
